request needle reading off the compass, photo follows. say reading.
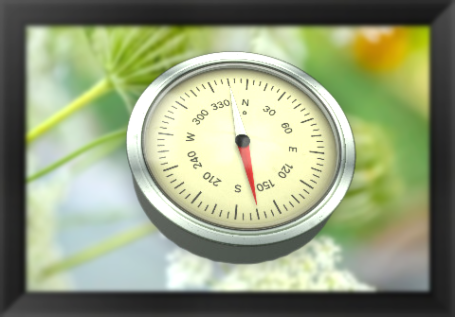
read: 165 °
